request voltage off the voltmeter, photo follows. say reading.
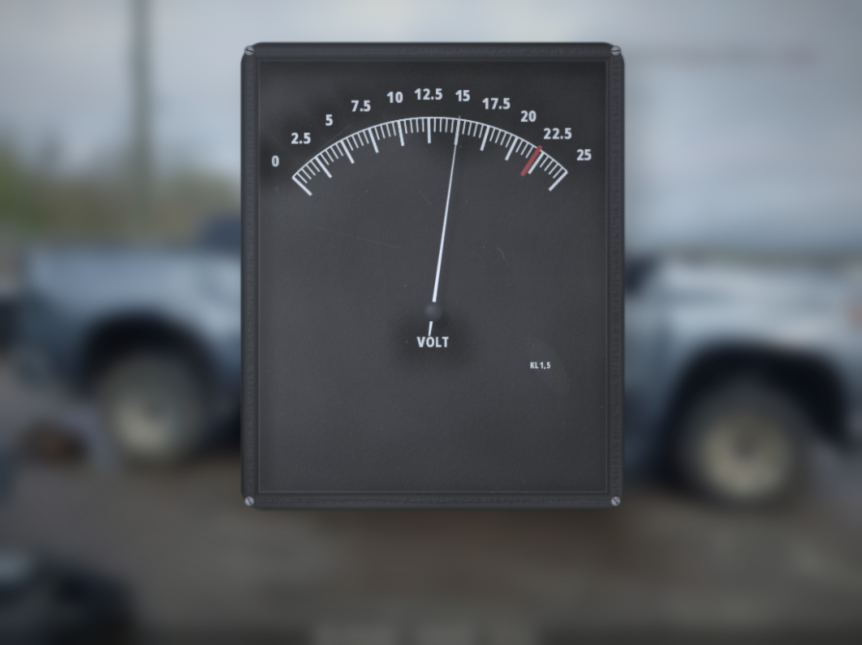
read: 15 V
